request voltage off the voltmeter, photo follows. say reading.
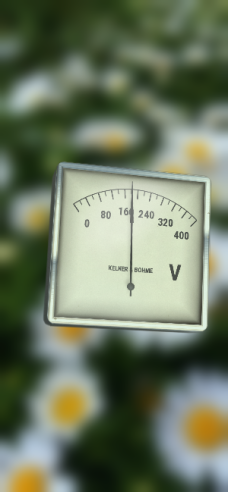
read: 180 V
